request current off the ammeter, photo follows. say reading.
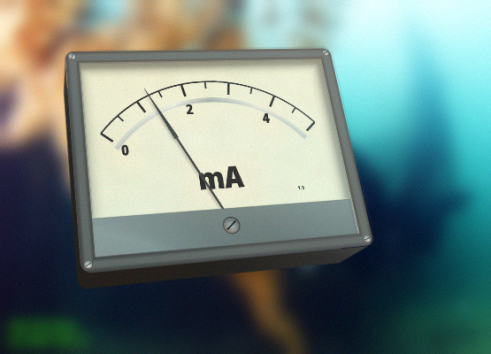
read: 1.25 mA
